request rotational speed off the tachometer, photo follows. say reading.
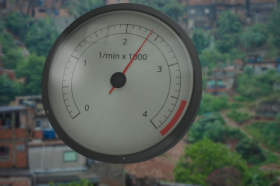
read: 2400 rpm
